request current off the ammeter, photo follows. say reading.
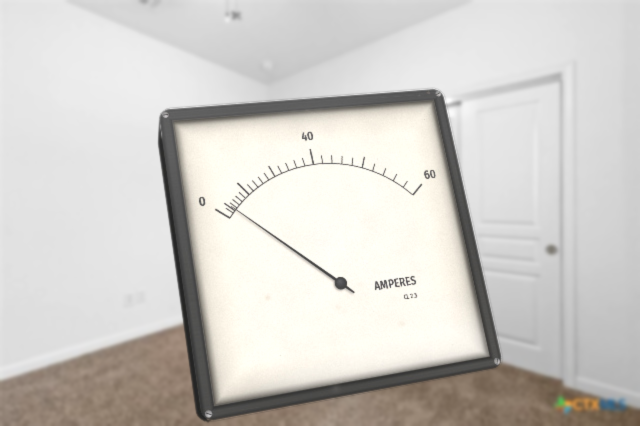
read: 10 A
